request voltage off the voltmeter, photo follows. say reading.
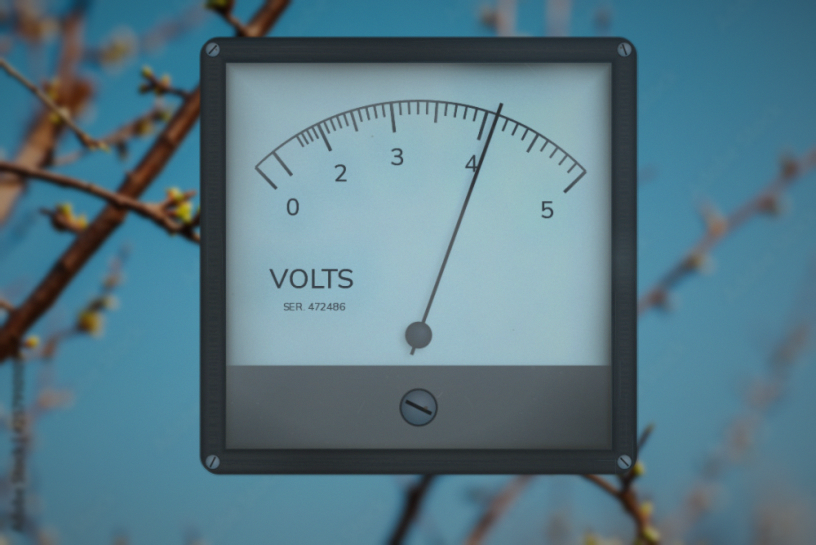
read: 4.1 V
